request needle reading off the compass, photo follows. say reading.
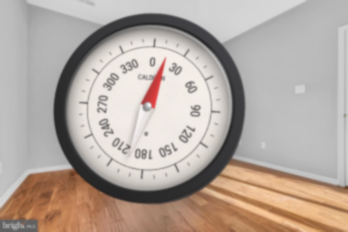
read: 15 °
